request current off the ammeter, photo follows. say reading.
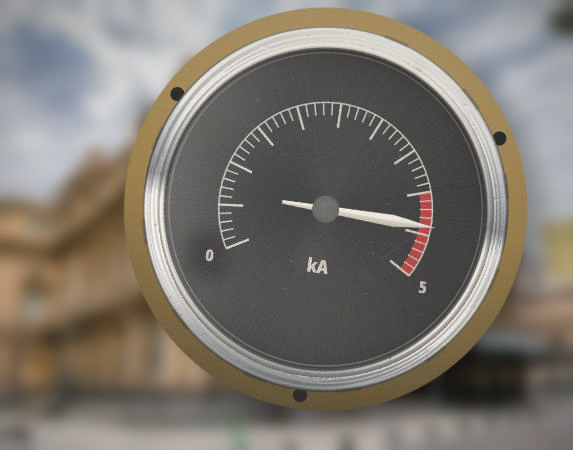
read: 4.4 kA
